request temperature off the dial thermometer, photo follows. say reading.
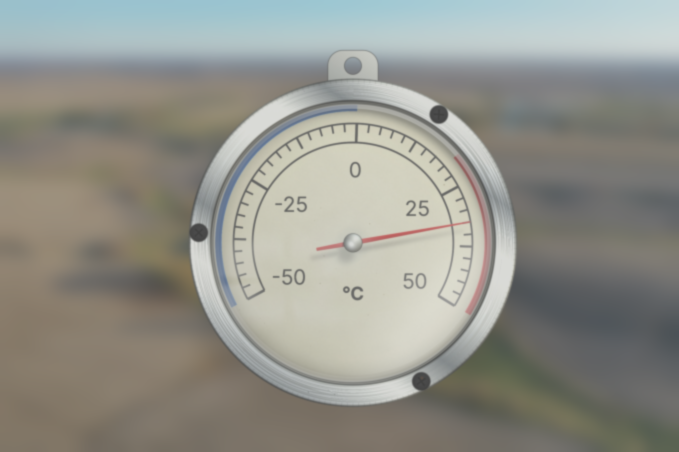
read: 32.5 °C
